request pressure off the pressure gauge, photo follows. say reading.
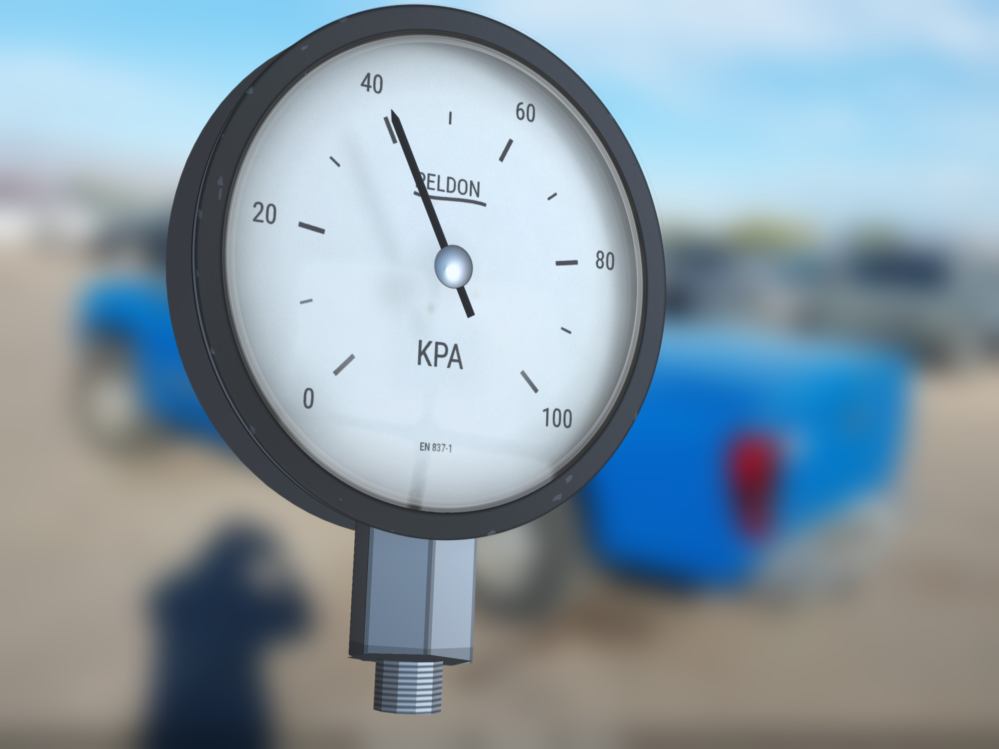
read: 40 kPa
